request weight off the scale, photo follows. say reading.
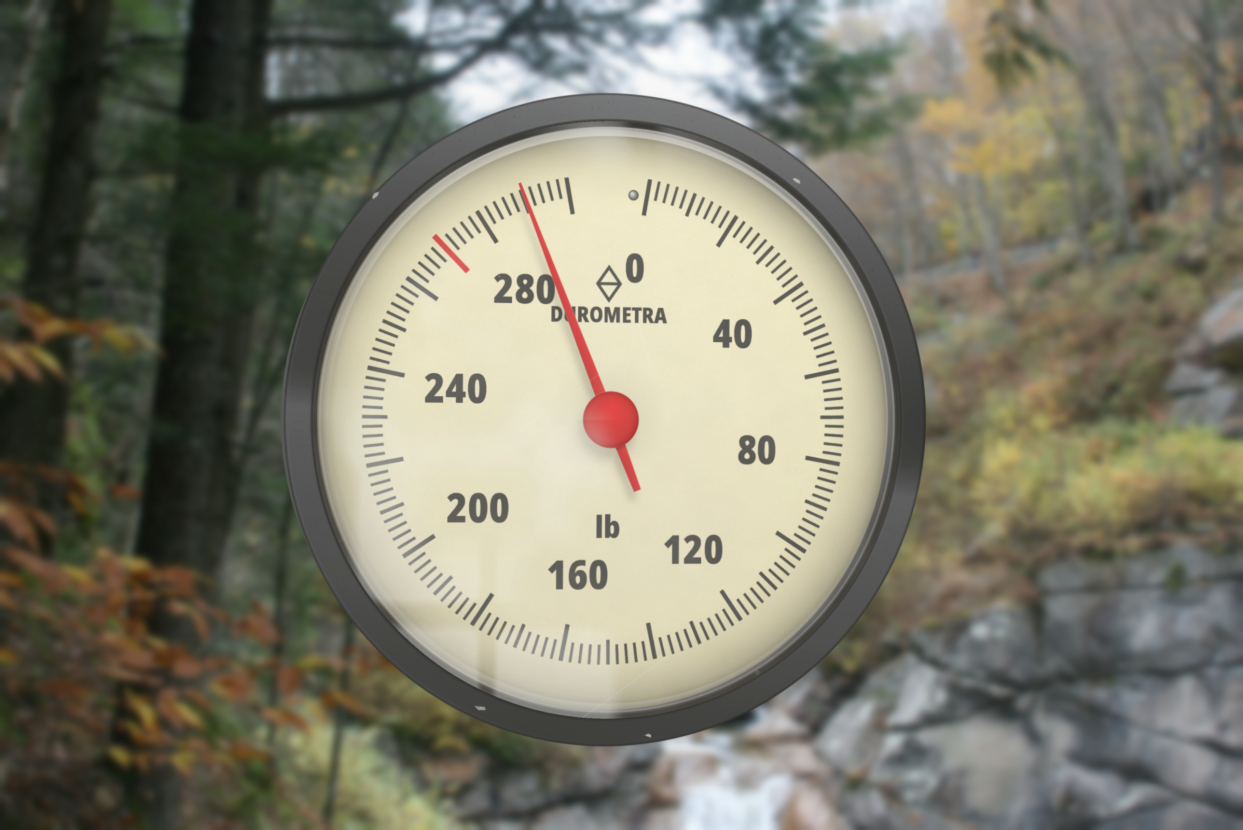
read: 290 lb
